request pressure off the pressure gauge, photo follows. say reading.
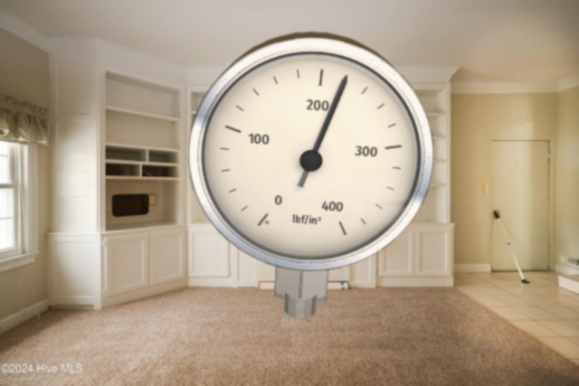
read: 220 psi
